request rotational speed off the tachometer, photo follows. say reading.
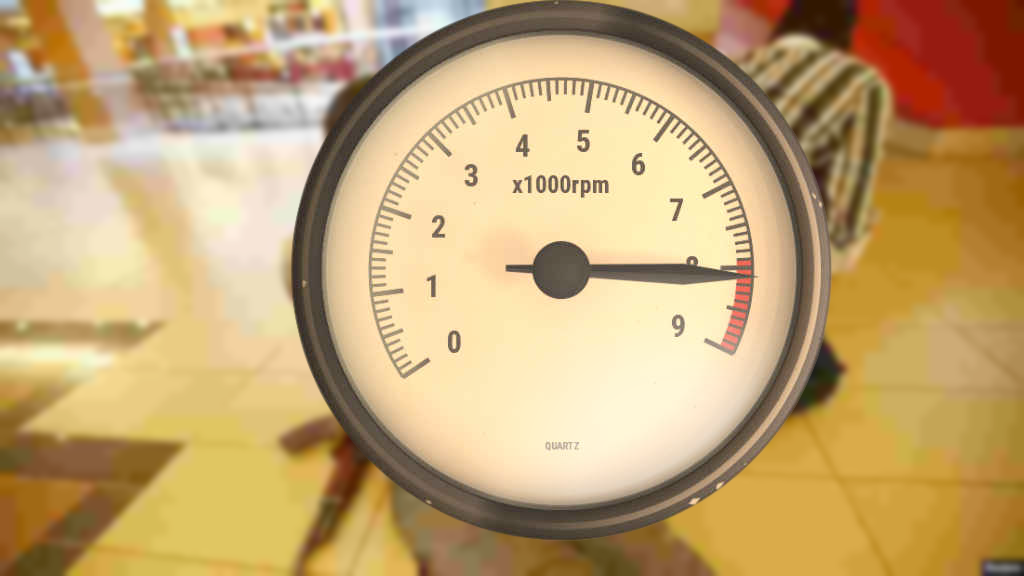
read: 8100 rpm
